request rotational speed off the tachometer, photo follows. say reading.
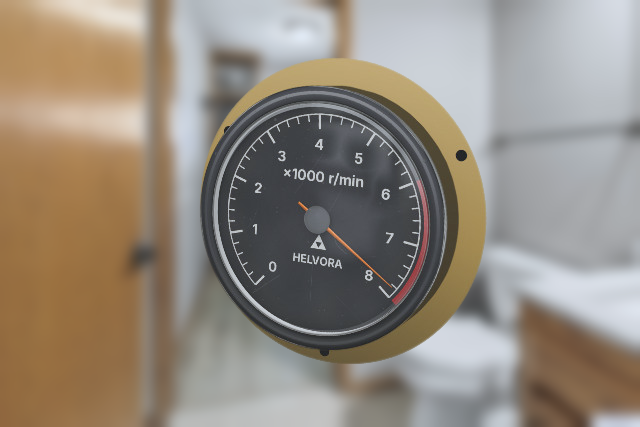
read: 7800 rpm
